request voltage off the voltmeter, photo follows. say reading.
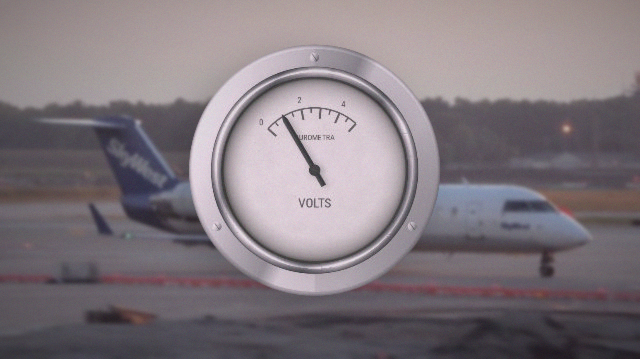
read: 1 V
